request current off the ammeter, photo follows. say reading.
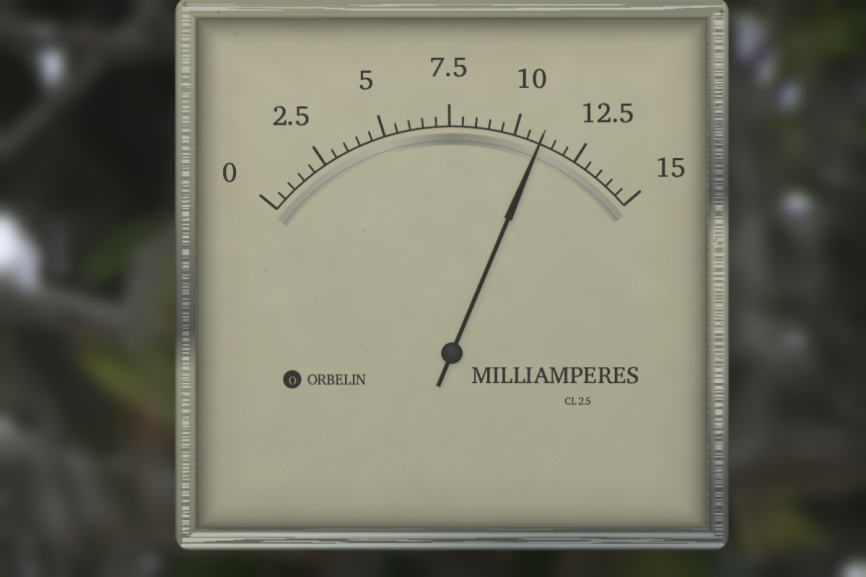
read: 11 mA
